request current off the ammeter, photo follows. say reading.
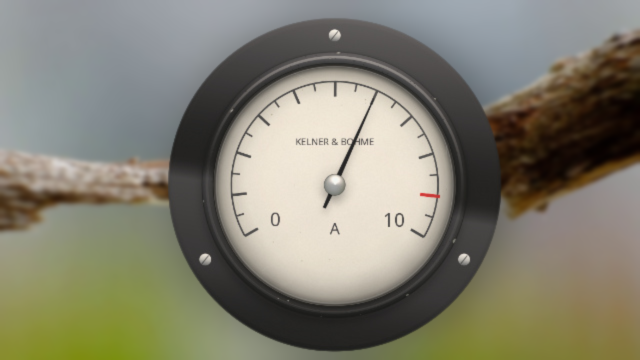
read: 6 A
